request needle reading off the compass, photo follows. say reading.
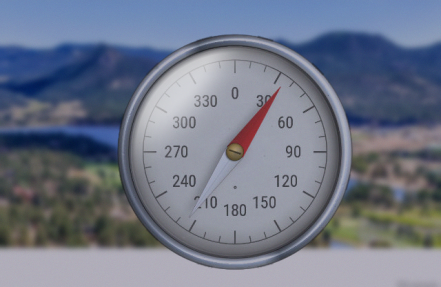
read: 35 °
